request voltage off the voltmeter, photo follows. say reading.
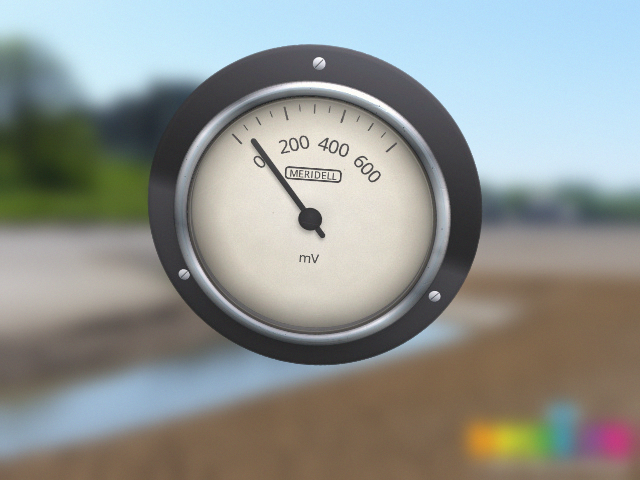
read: 50 mV
